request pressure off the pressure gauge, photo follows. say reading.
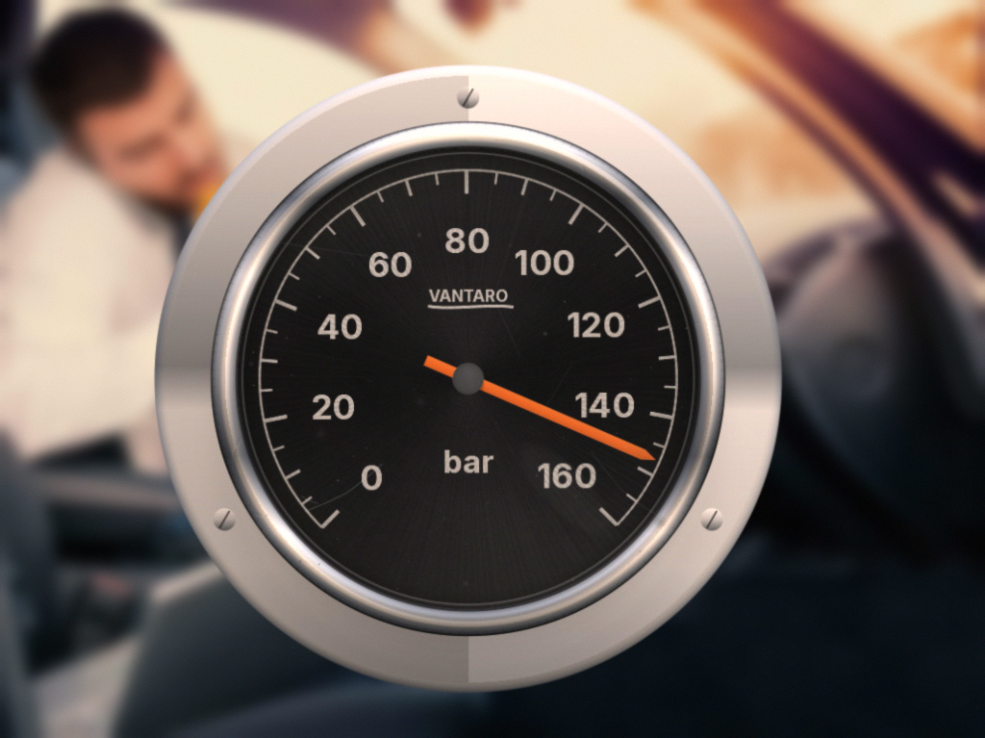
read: 147.5 bar
